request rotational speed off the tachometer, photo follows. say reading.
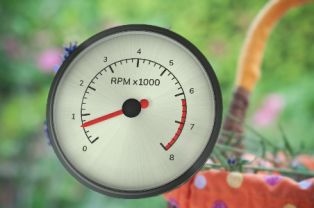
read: 600 rpm
